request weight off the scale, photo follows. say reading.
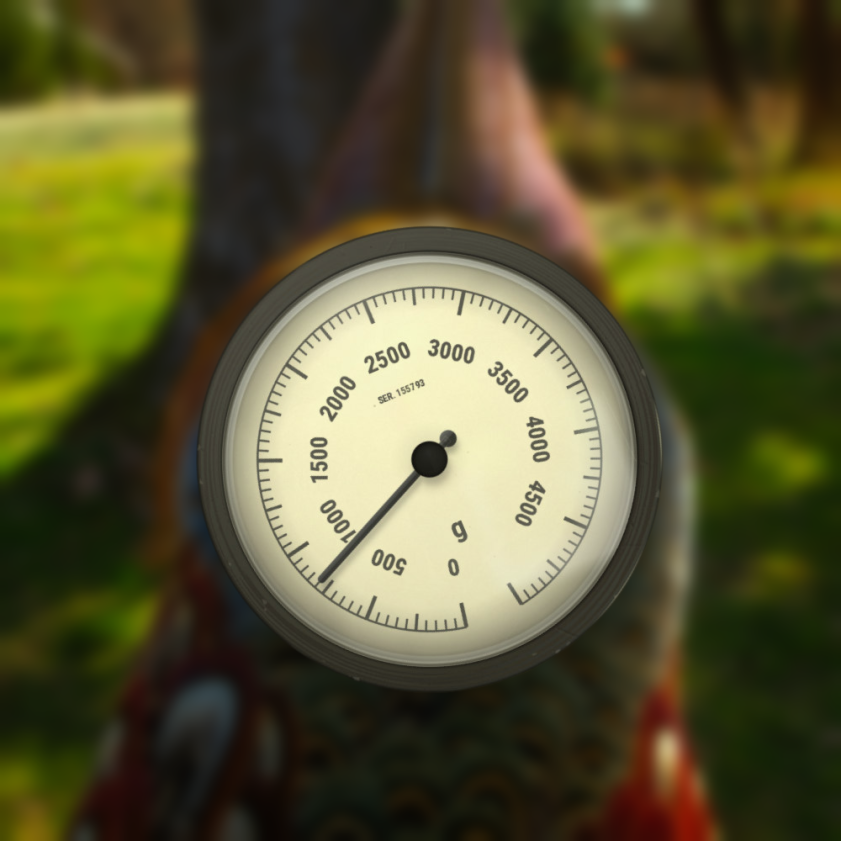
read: 800 g
